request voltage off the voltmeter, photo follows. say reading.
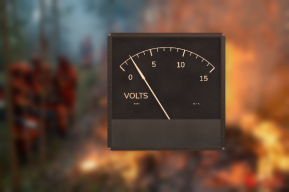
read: 2 V
